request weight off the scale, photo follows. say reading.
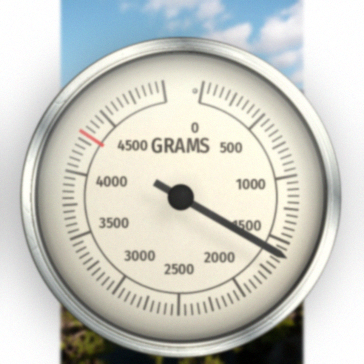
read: 1600 g
